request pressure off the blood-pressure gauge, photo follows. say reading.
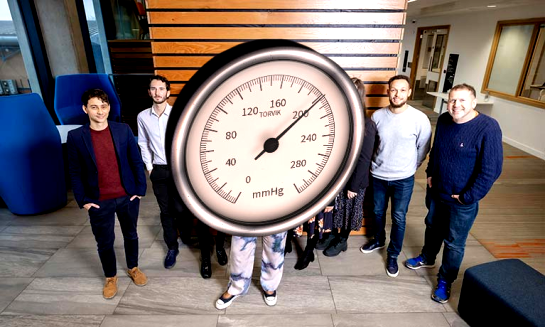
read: 200 mmHg
